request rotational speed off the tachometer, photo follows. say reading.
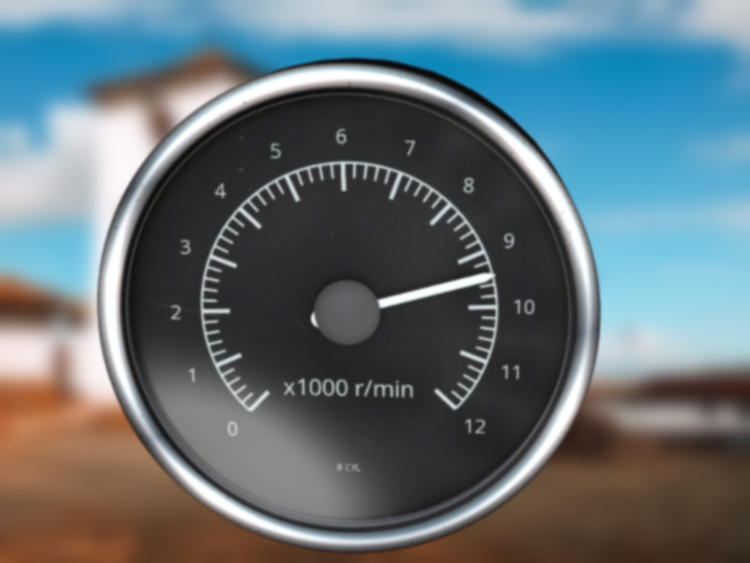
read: 9400 rpm
